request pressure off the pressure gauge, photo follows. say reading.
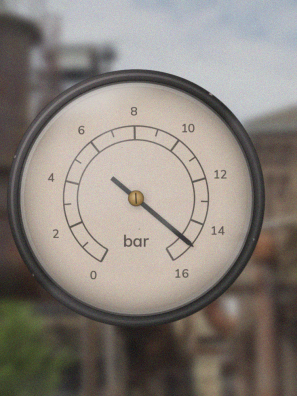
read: 15 bar
